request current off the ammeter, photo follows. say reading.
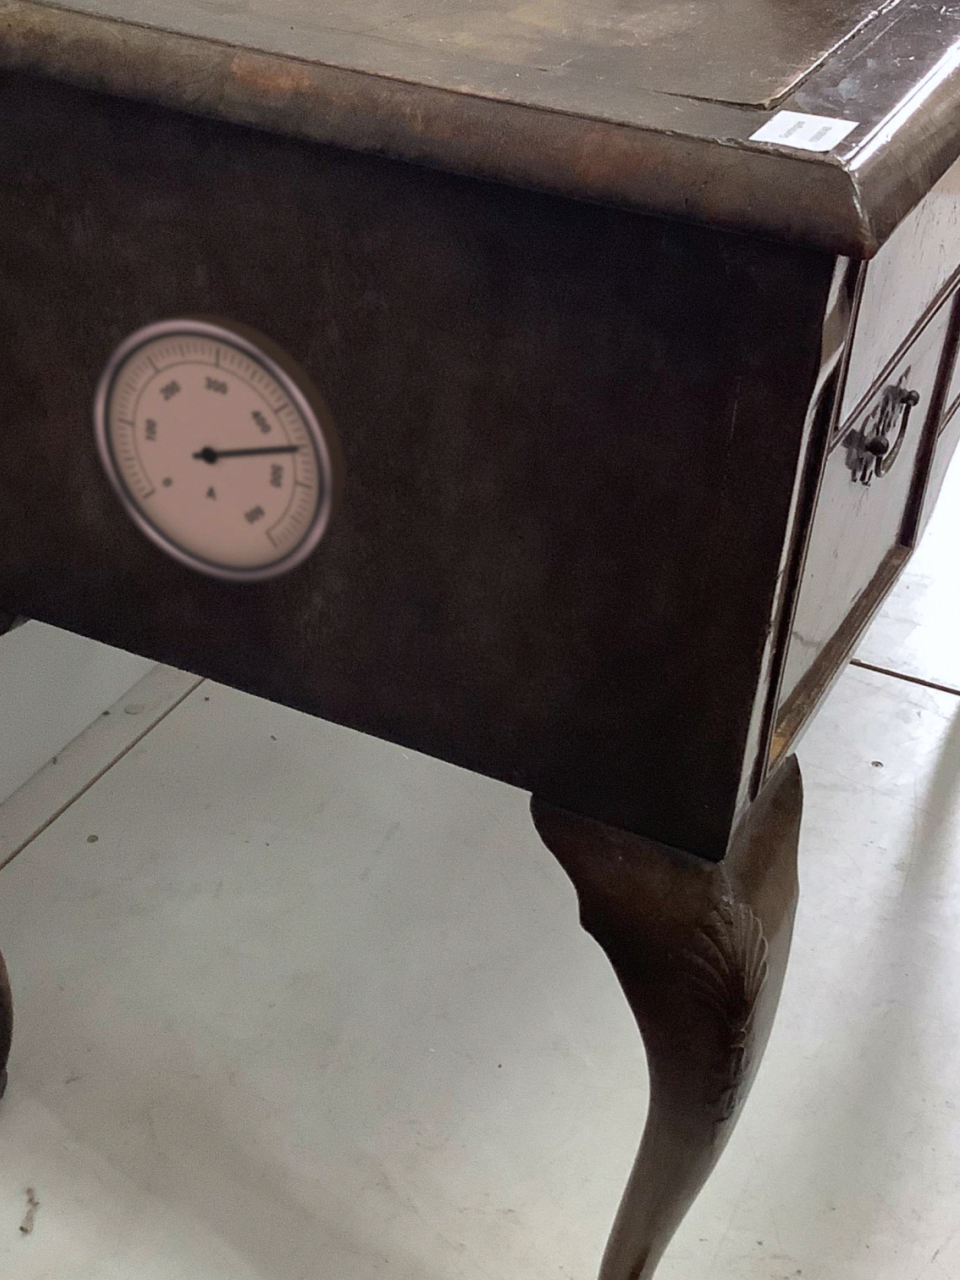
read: 450 A
